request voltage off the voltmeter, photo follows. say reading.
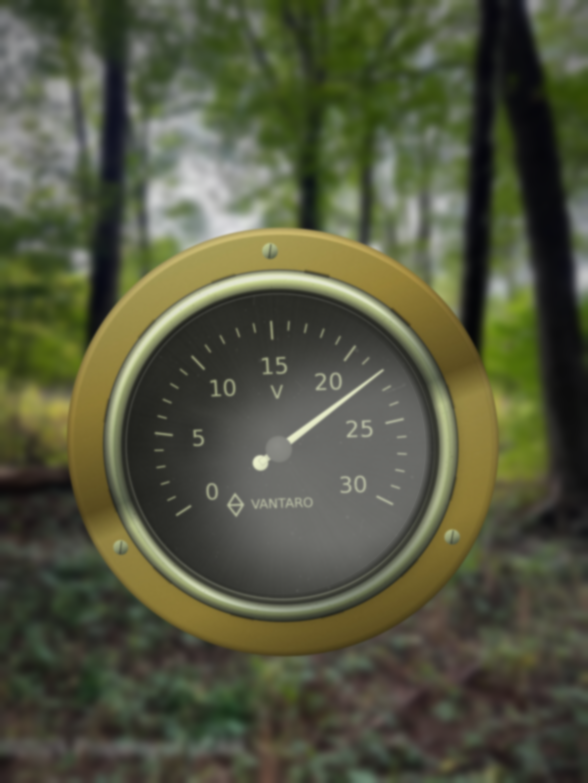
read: 22 V
